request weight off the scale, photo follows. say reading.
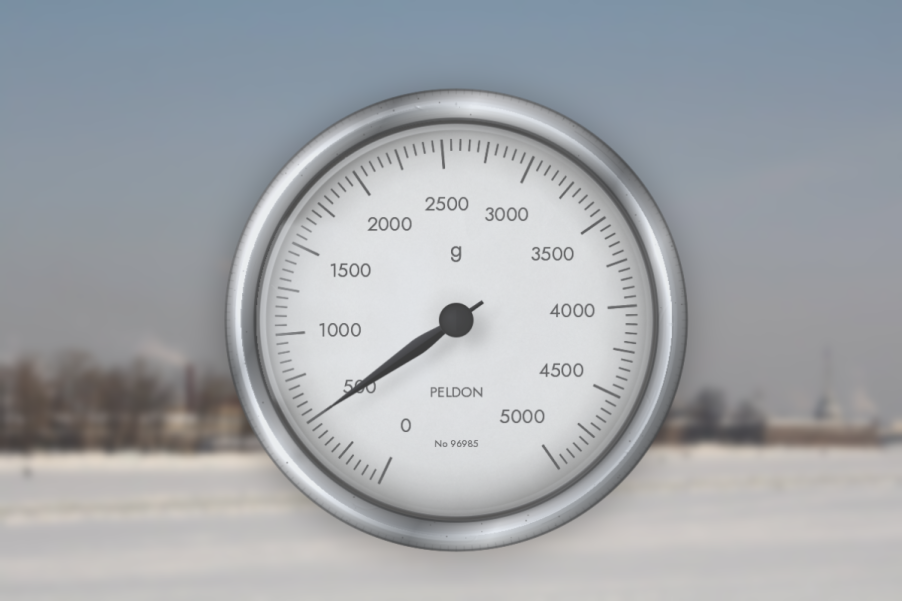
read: 500 g
